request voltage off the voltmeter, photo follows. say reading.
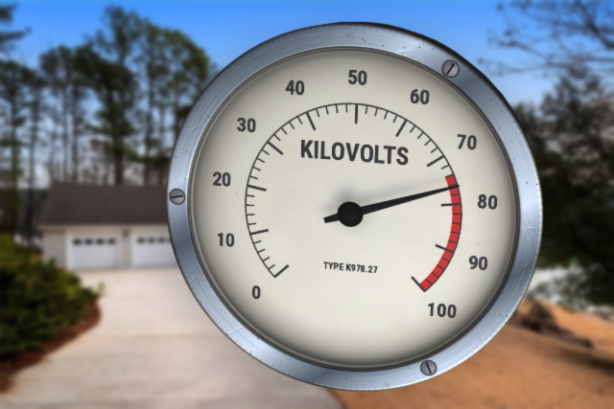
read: 76 kV
